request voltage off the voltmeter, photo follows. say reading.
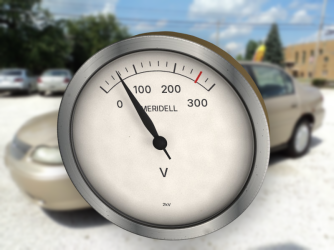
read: 60 V
